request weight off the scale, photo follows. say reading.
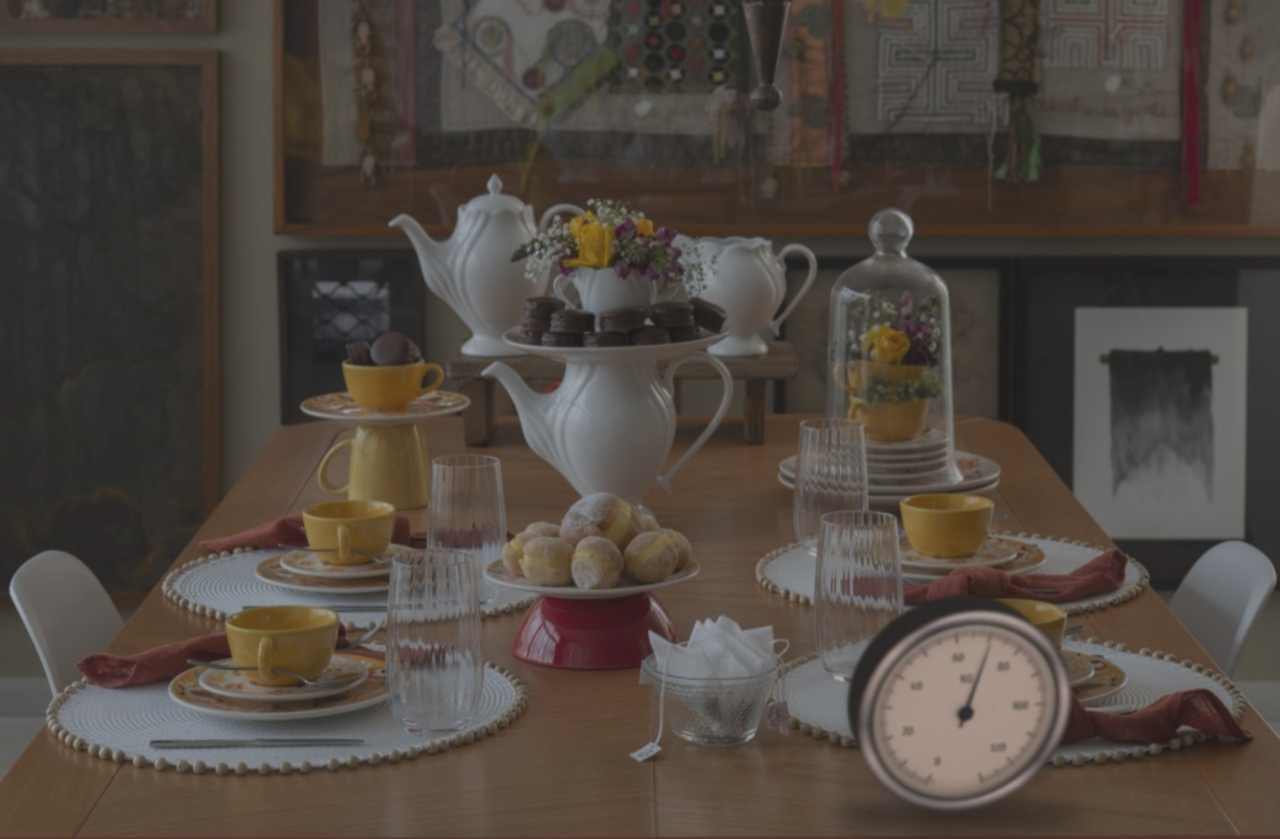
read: 70 kg
